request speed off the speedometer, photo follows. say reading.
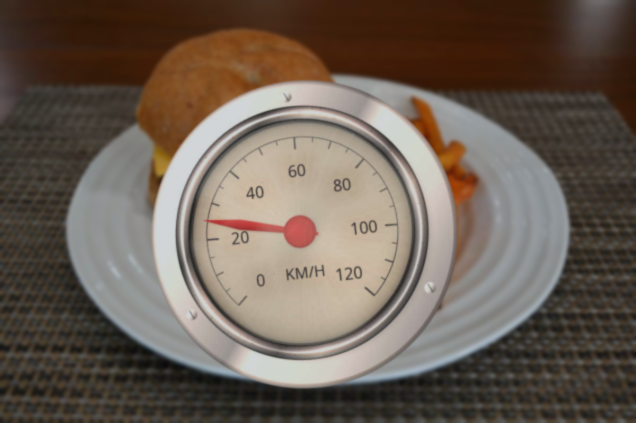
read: 25 km/h
